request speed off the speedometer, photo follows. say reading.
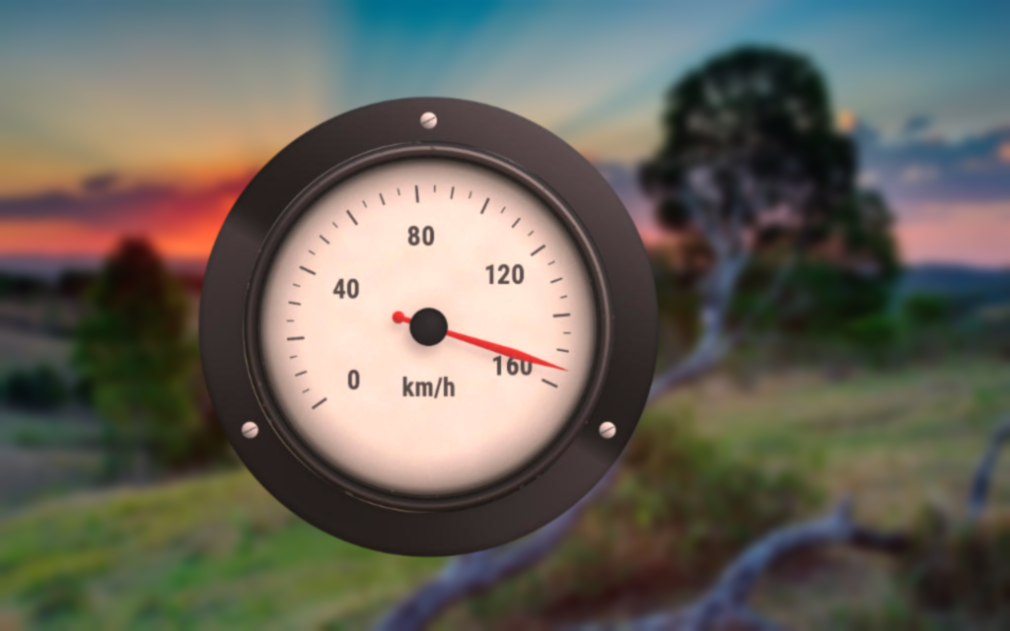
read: 155 km/h
